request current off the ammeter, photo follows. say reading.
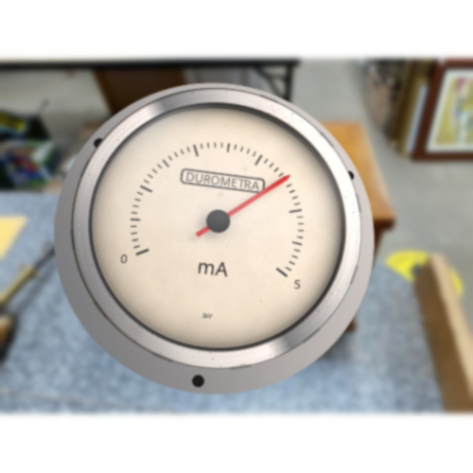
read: 3.5 mA
